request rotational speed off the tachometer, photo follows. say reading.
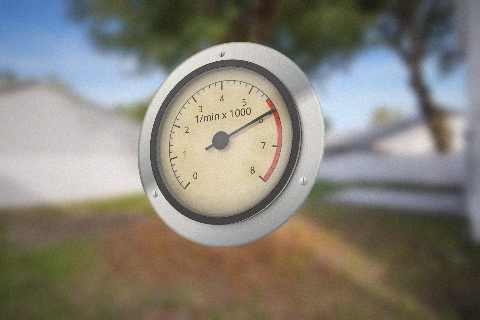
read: 6000 rpm
